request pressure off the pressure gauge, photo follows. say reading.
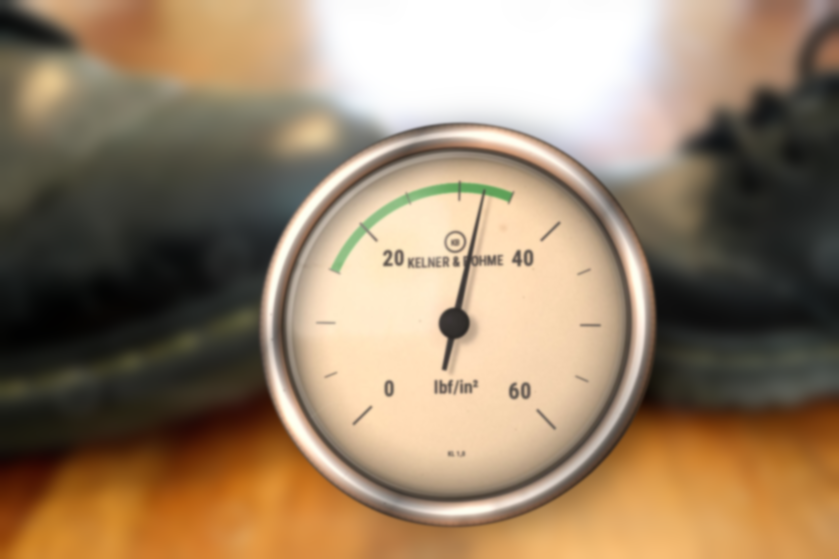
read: 32.5 psi
